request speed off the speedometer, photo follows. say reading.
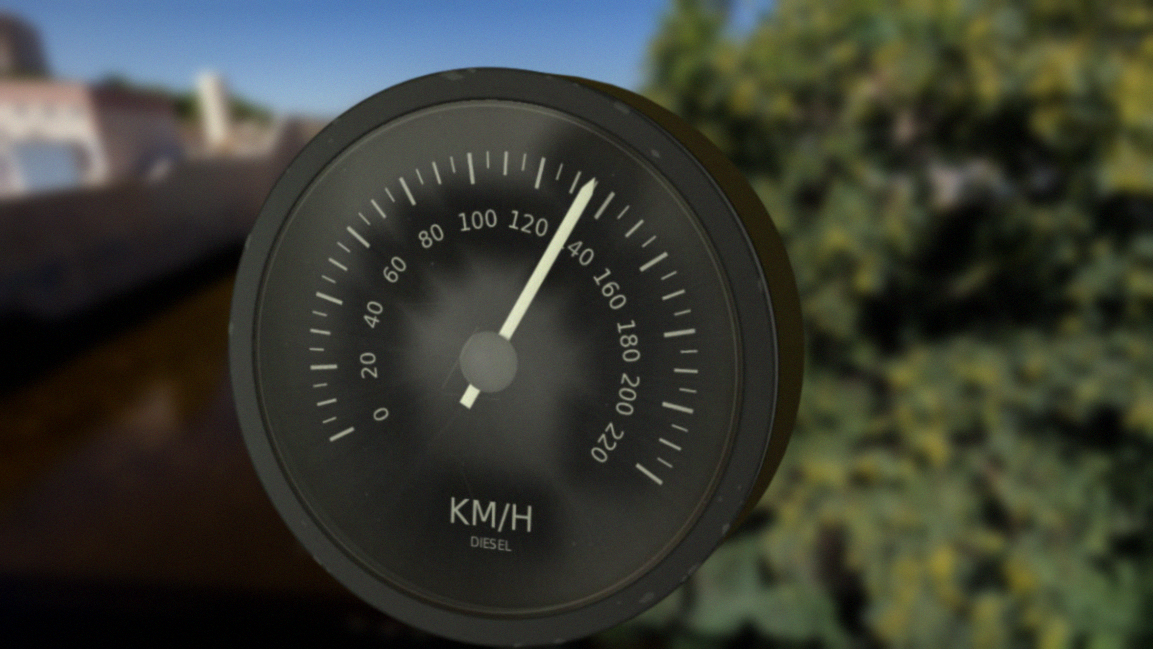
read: 135 km/h
